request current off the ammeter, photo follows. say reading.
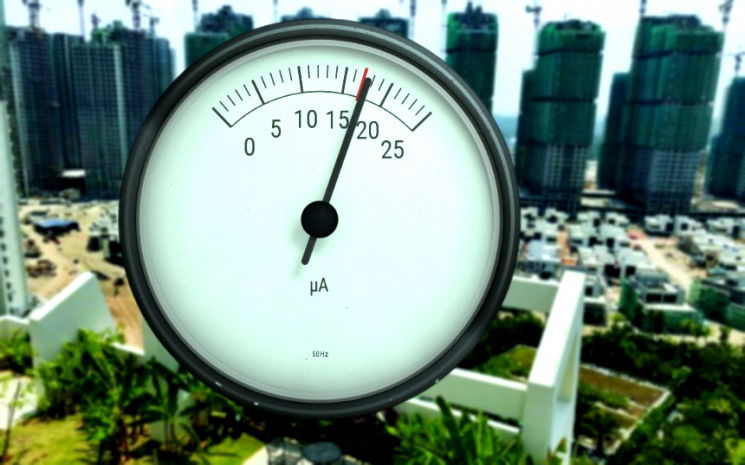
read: 17.5 µA
